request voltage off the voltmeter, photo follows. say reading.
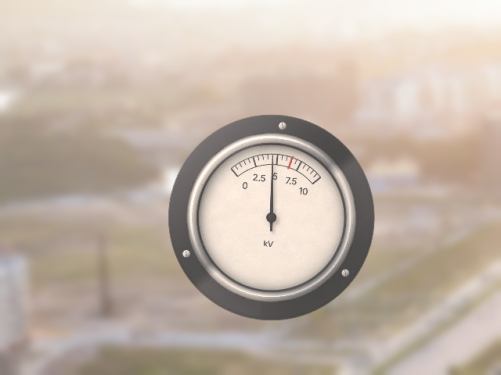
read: 4.5 kV
